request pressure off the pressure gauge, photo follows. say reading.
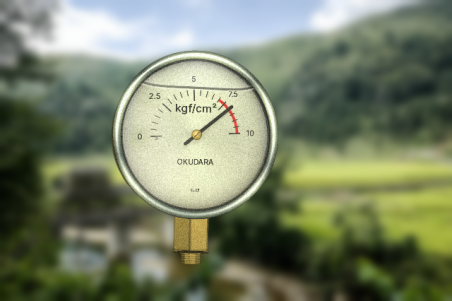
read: 8 kg/cm²
